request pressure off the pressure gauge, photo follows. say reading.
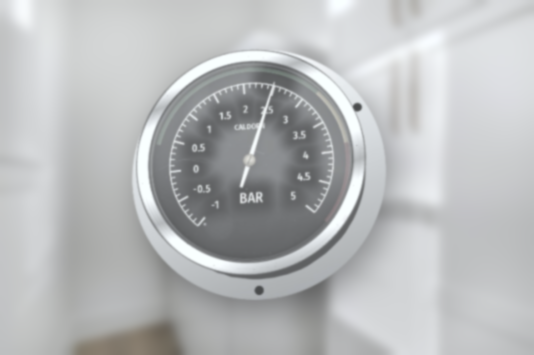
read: 2.5 bar
